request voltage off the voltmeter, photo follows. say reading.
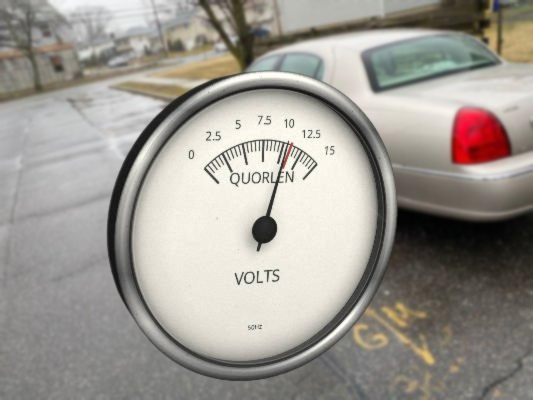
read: 10 V
